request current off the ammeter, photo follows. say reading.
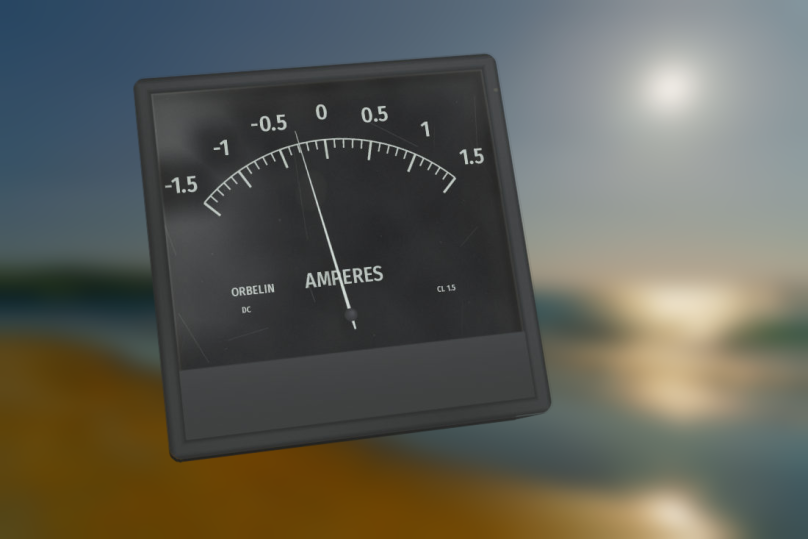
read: -0.3 A
